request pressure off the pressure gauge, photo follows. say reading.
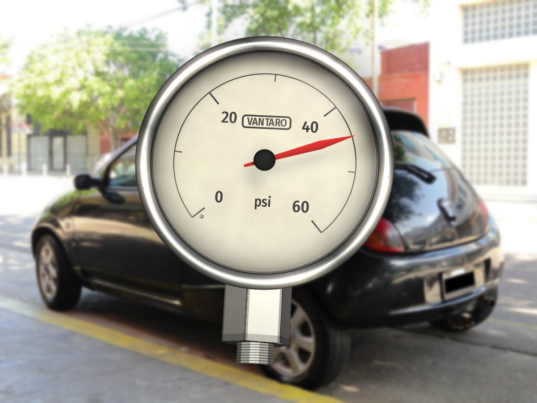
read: 45 psi
